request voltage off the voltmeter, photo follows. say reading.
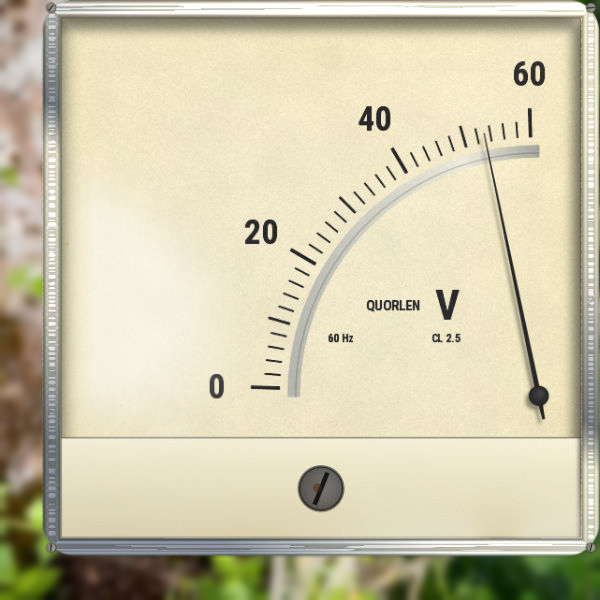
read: 53 V
